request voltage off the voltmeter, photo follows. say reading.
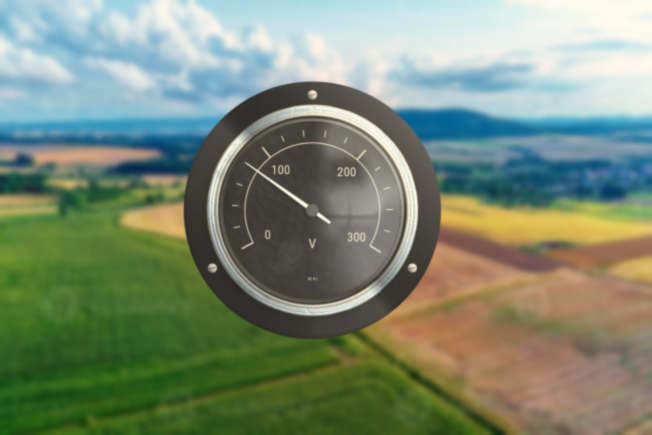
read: 80 V
